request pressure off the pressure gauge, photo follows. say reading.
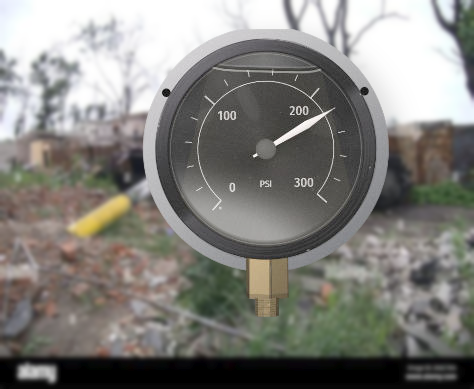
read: 220 psi
